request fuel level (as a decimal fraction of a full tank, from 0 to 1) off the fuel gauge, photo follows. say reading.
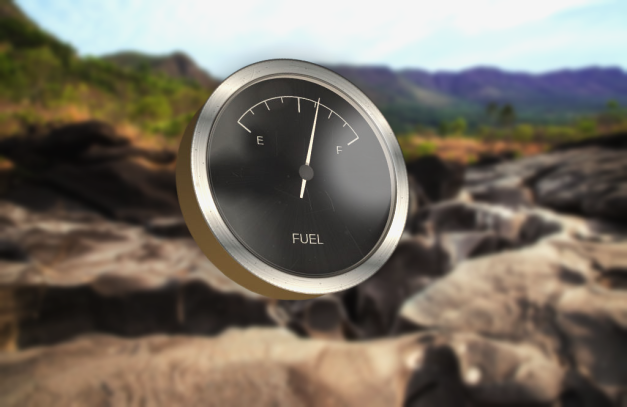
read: 0.625
